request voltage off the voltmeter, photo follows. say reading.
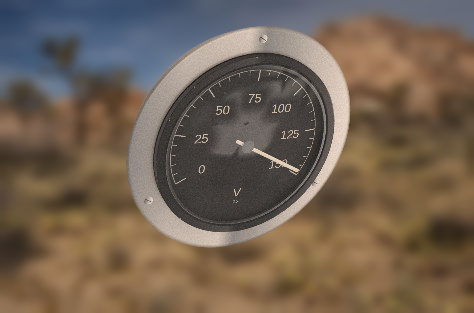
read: 147.5 V
